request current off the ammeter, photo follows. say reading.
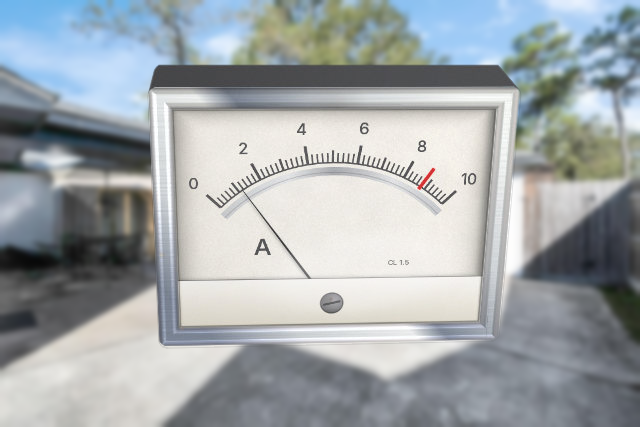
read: 1.2 A
